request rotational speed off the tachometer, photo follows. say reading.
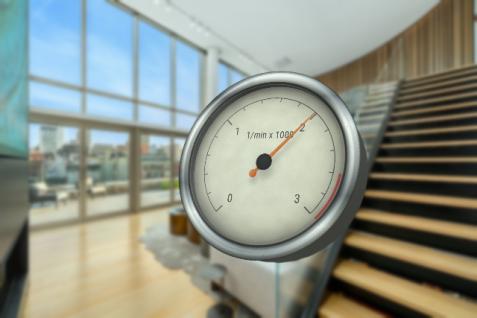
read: 2000 rpm
